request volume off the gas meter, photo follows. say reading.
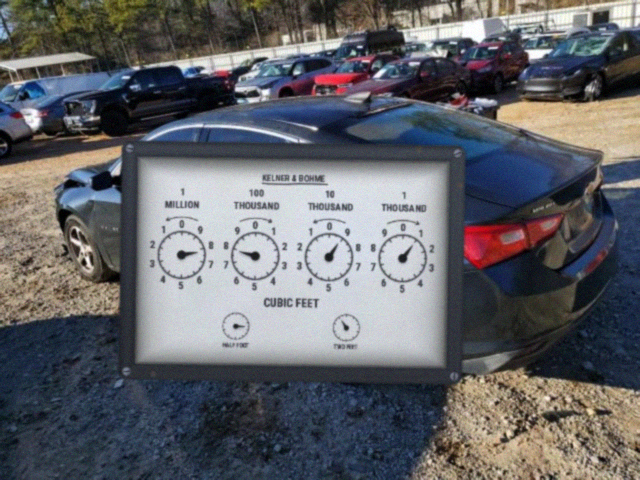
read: 779100 ft³
